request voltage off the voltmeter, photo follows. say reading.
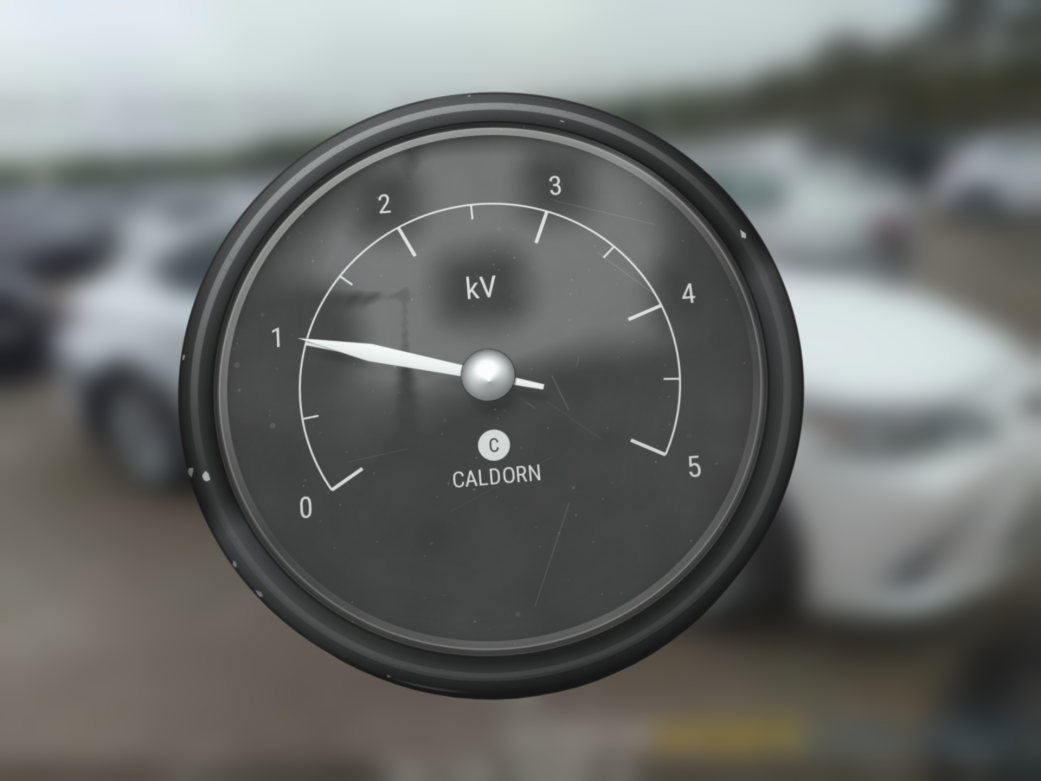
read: 1 kV
